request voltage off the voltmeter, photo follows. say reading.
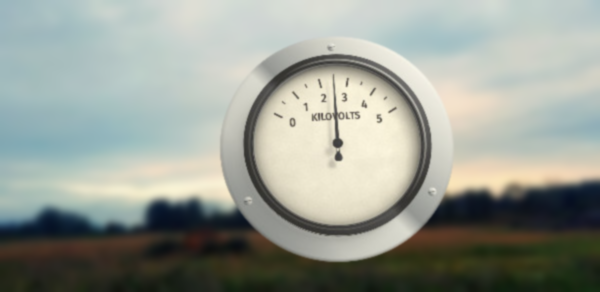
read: 2.5 kV
